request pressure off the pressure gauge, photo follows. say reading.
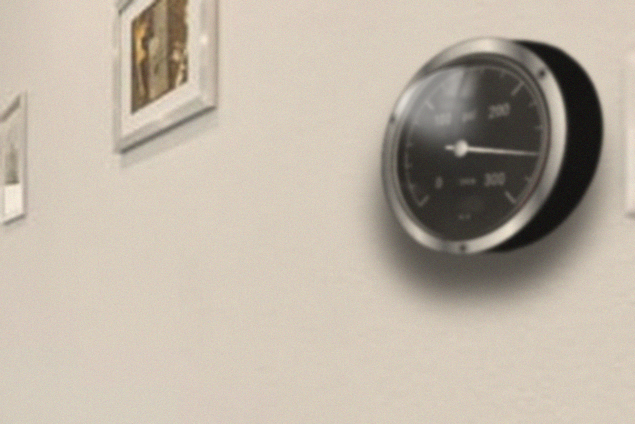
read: 260 psi
